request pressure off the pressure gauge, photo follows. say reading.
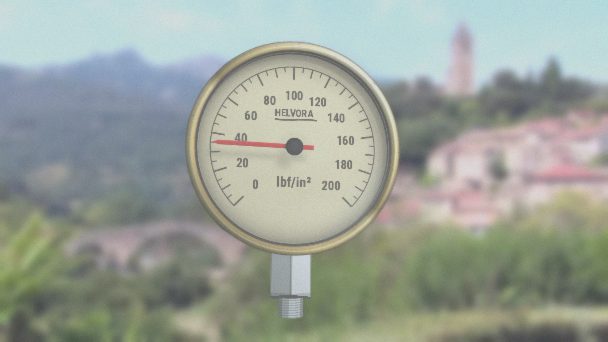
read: 35 psi
